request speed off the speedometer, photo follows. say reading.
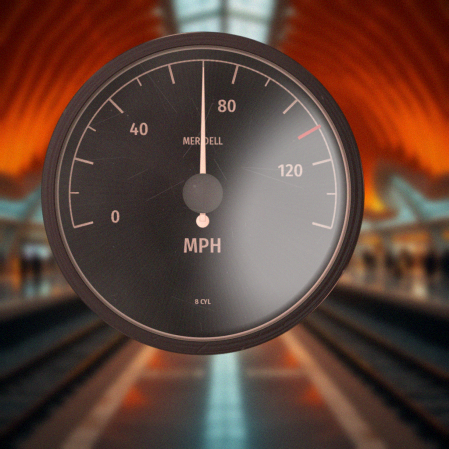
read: 70 mph
